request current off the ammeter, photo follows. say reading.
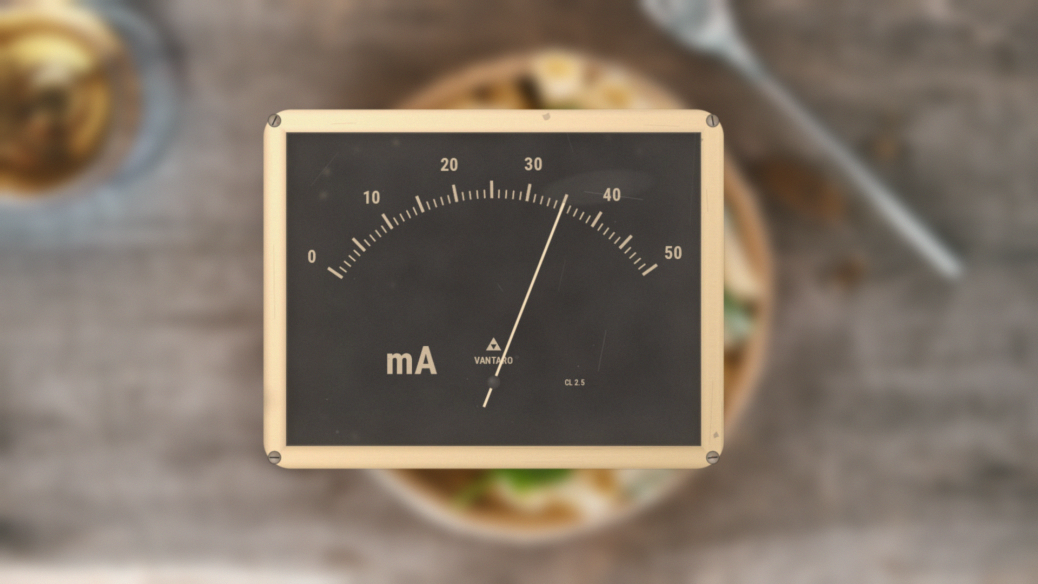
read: 35 mA
